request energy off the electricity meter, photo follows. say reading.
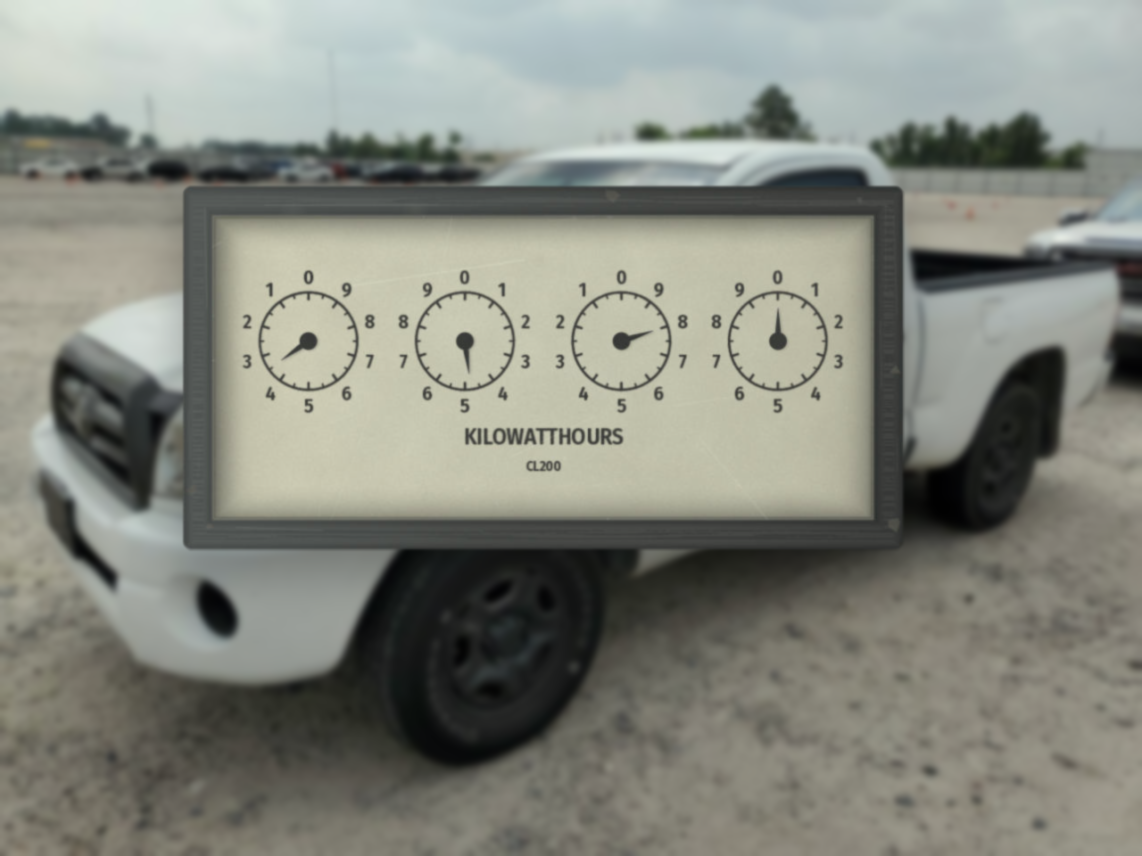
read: 3480 kWh
